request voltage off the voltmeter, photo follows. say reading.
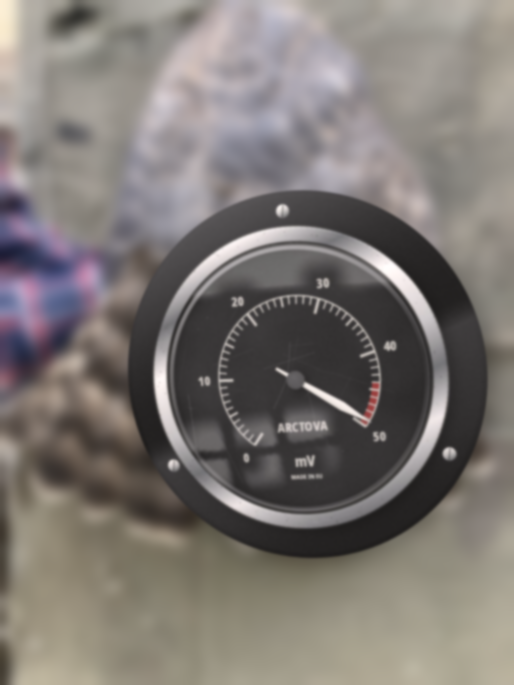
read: 49 mV
